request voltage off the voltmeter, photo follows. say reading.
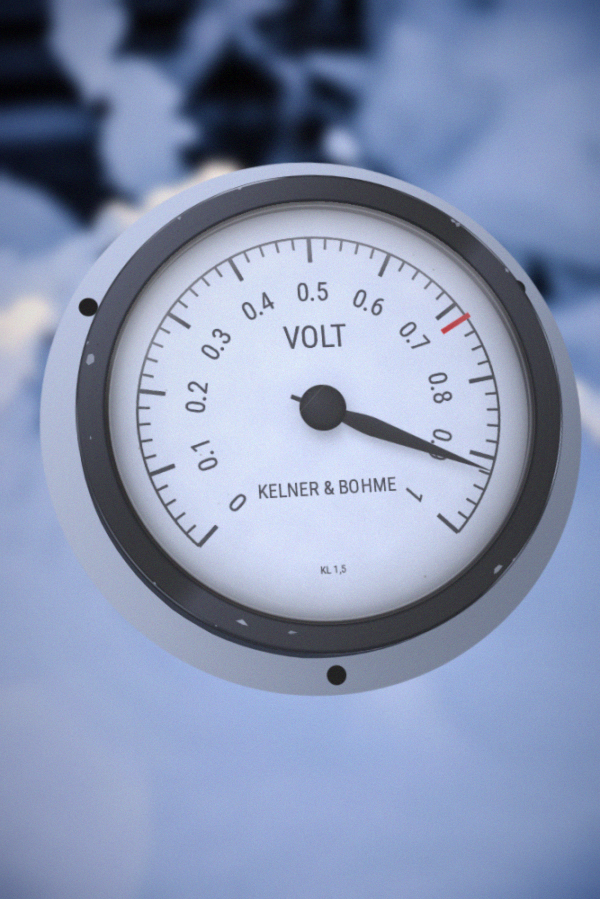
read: 0.92 V
